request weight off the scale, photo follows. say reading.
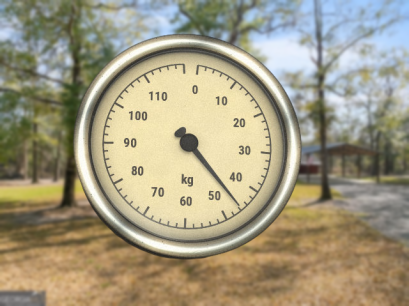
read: 46 kg
